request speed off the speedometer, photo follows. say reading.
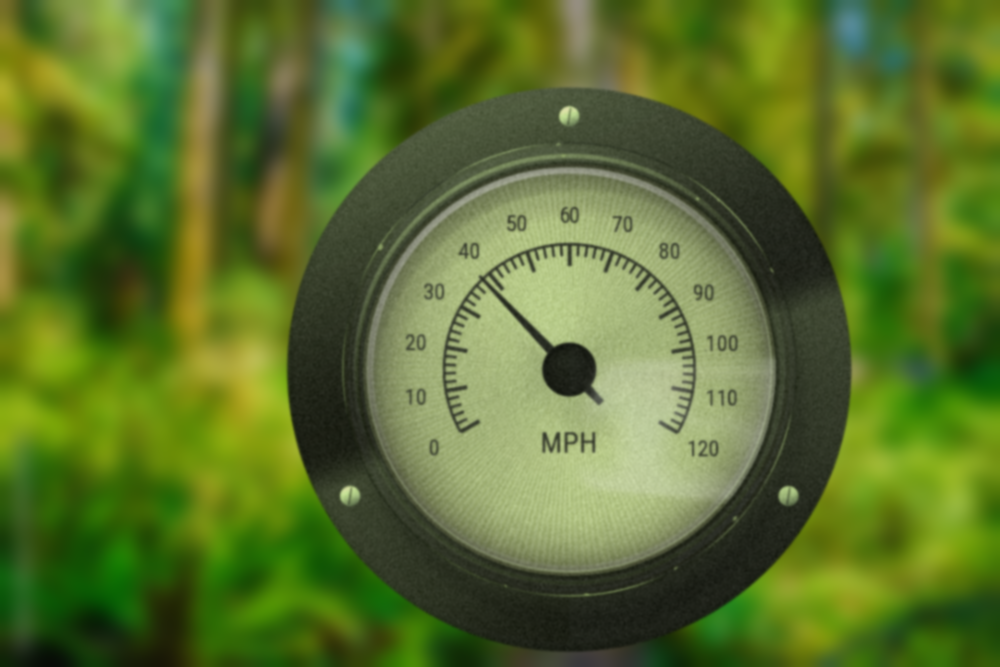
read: 38 mph
